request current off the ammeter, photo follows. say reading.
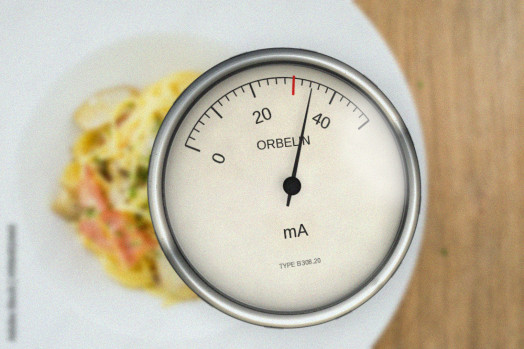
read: 34 mA
